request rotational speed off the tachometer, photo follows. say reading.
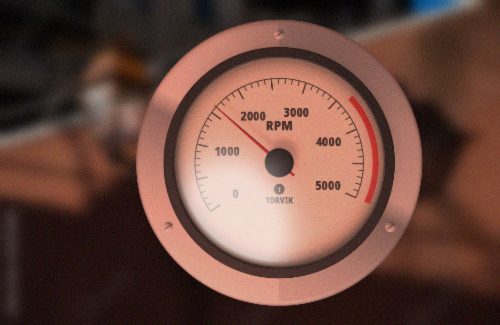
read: 1600 rpm
